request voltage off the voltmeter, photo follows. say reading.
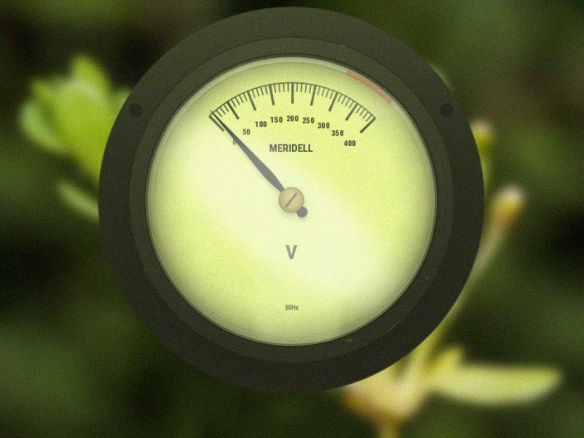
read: 10 V
